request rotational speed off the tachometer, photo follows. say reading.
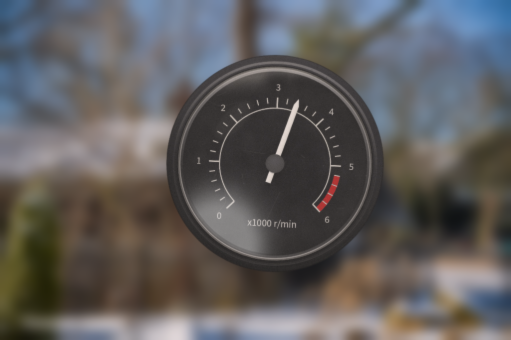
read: 3400 rpm
